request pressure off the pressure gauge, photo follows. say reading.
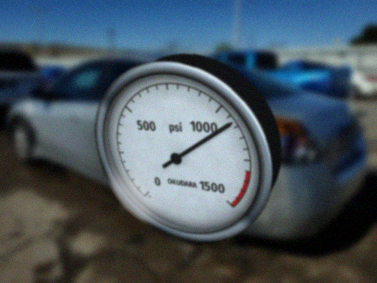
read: 1075 psi
